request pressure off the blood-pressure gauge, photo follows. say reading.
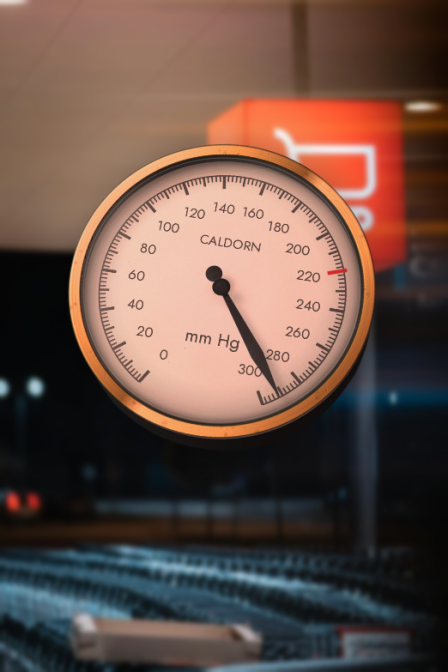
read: 292 mmHg
